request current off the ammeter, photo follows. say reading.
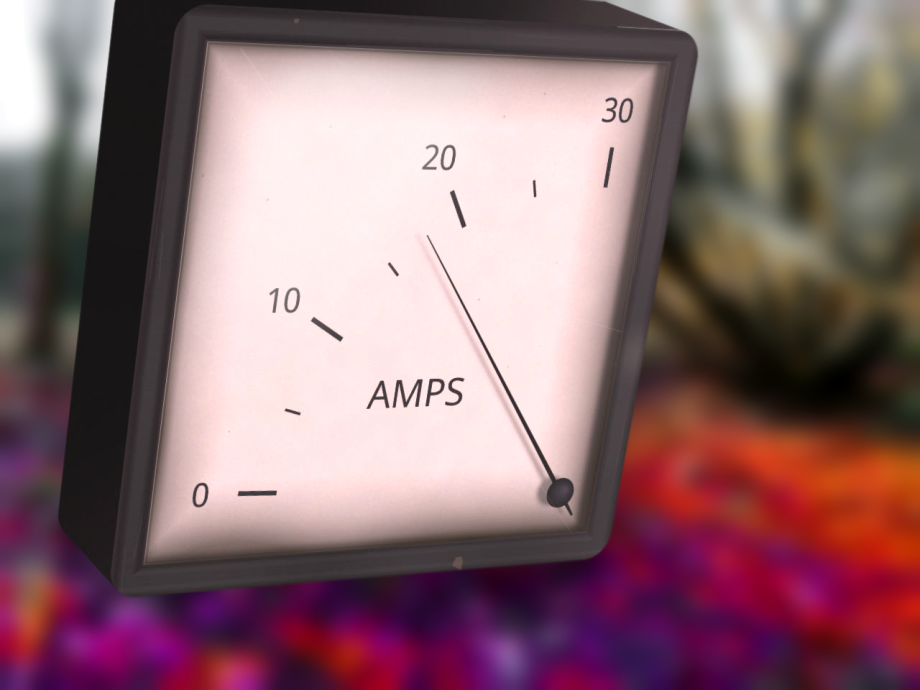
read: 17.5 A
